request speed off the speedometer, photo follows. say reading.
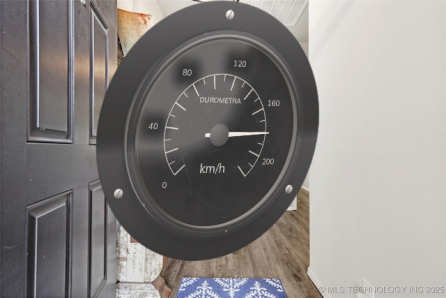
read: 180 km/h
